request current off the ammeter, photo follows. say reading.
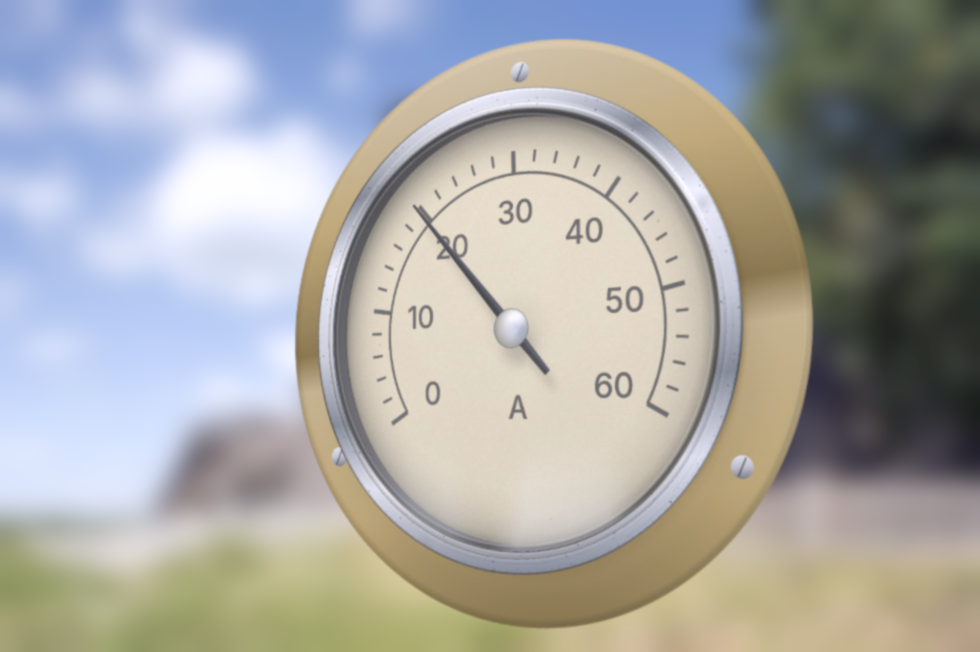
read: 20 A
